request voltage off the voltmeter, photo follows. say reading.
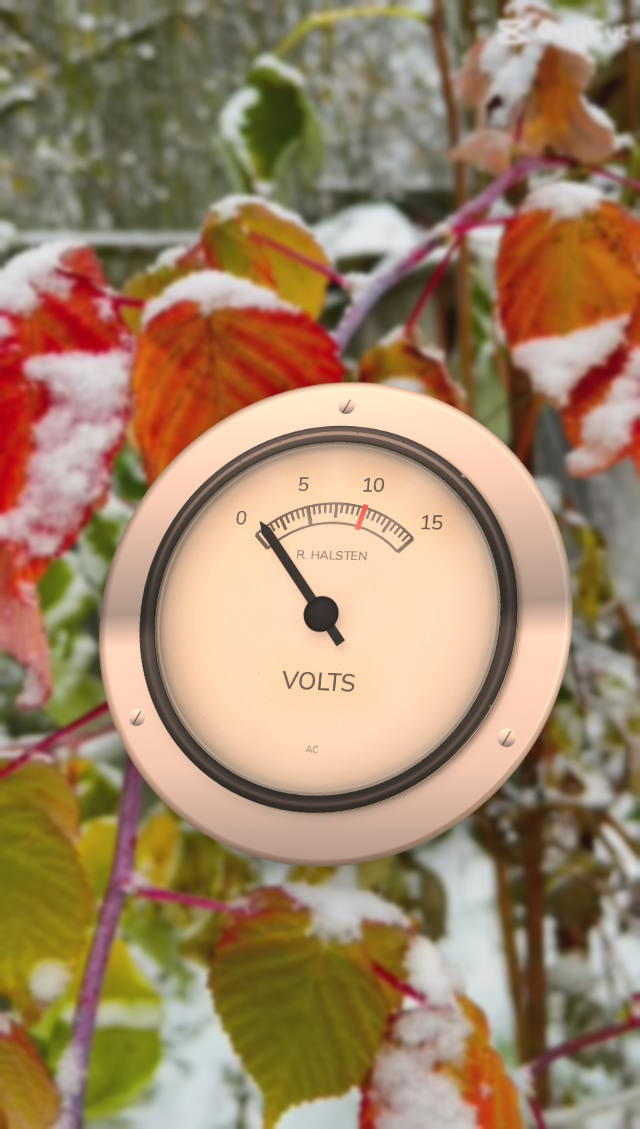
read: 1 V
